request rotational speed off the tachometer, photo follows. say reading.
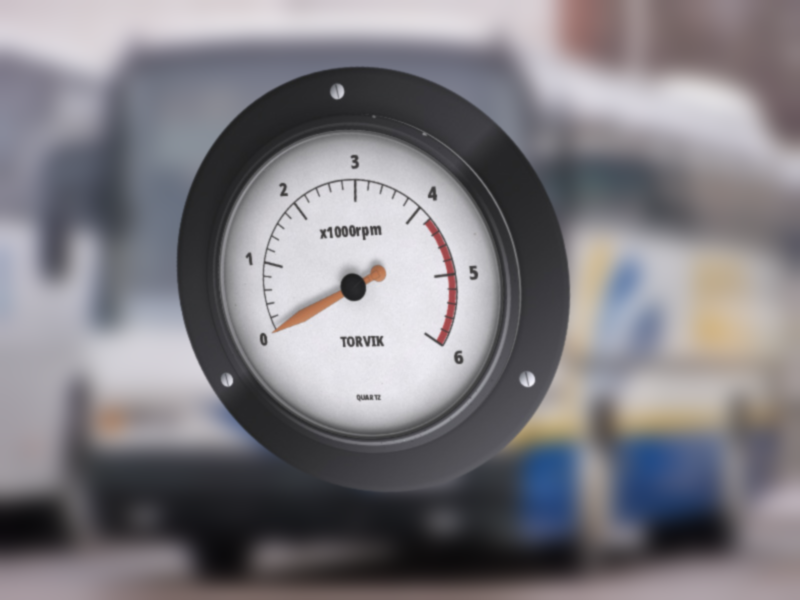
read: 0 rpm
